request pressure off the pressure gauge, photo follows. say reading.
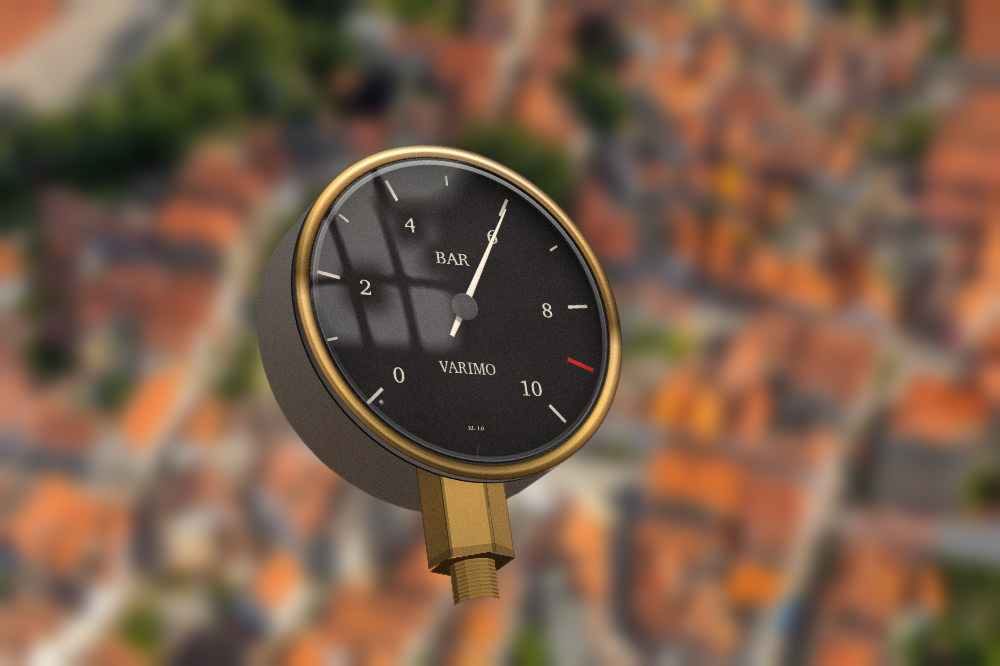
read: 6 bar
